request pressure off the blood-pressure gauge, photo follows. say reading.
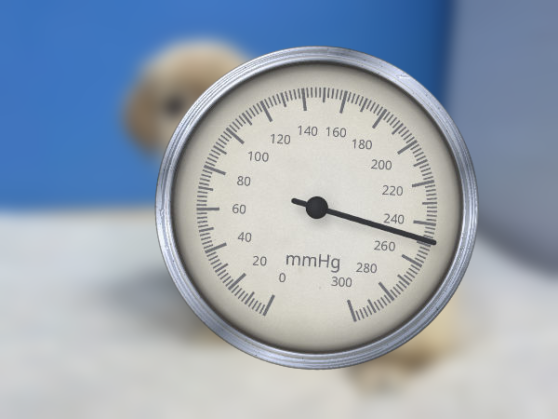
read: 248 mmHg
